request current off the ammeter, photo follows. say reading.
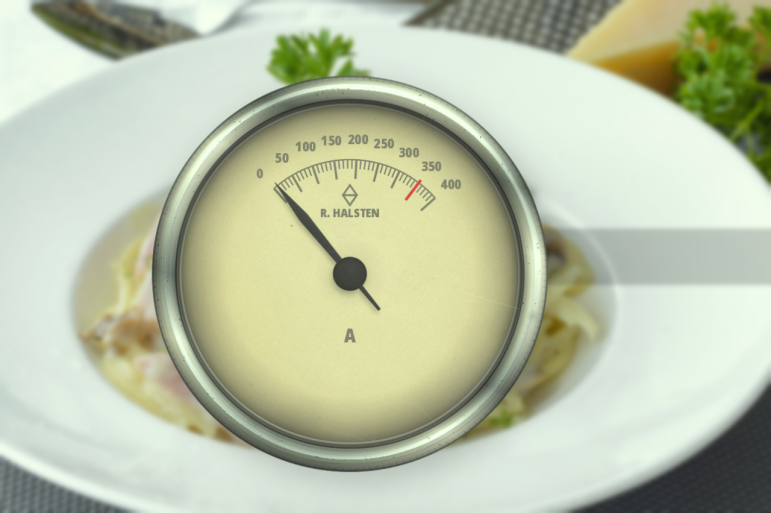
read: 10 A
